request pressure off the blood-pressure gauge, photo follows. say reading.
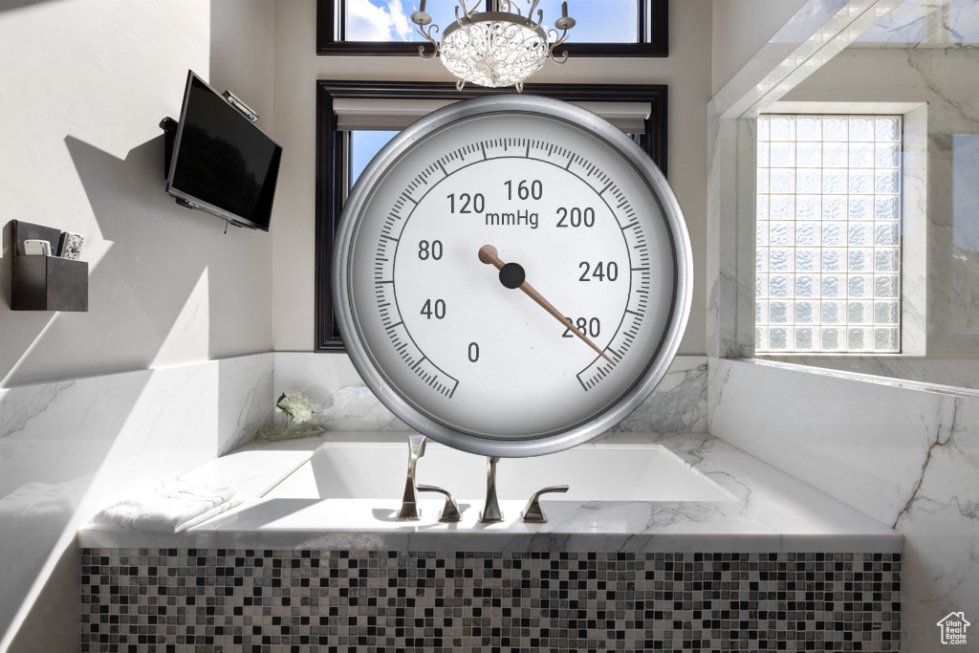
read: 284 mmHg
